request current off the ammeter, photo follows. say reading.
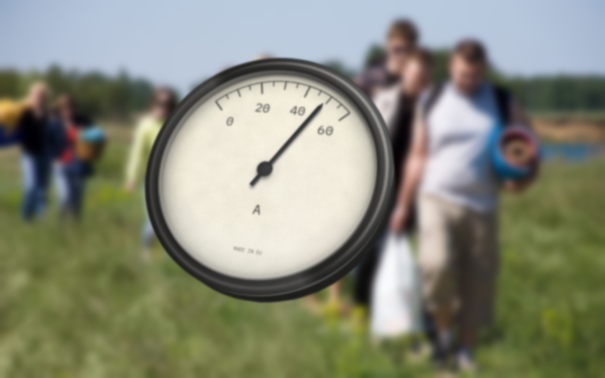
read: 50 A
